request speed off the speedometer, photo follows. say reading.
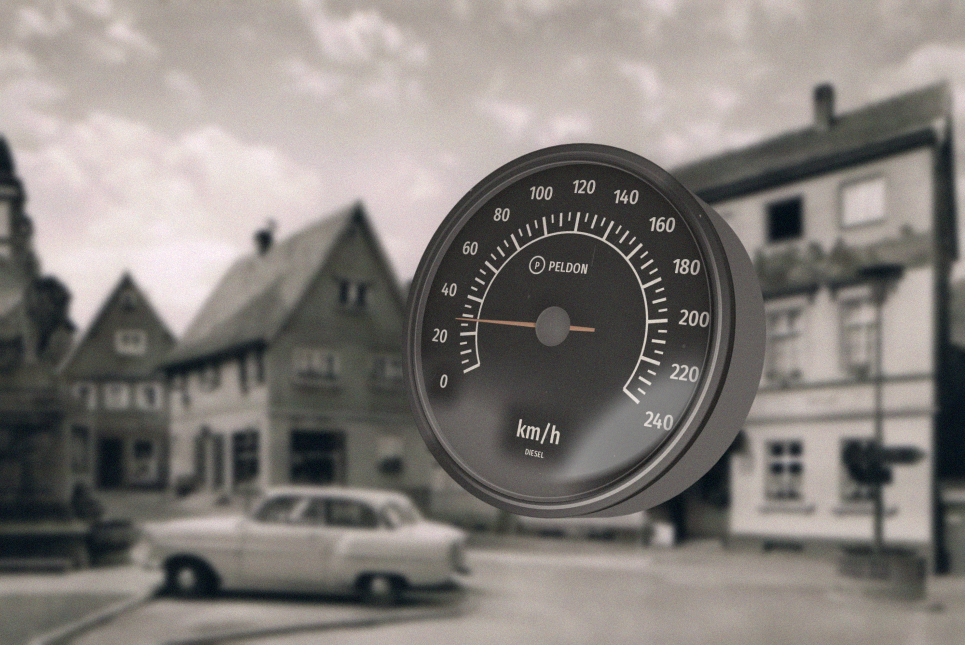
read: 27.5 km/h
